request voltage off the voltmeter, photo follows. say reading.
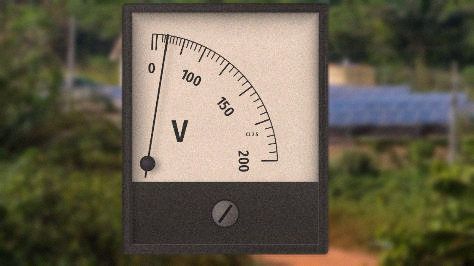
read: 50 V
